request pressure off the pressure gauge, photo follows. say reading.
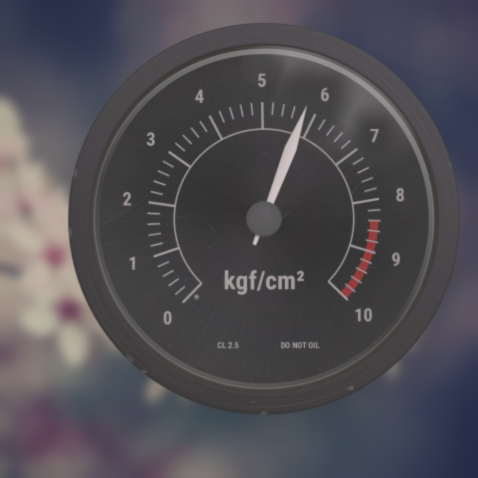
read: 5.8 kg/cm²
